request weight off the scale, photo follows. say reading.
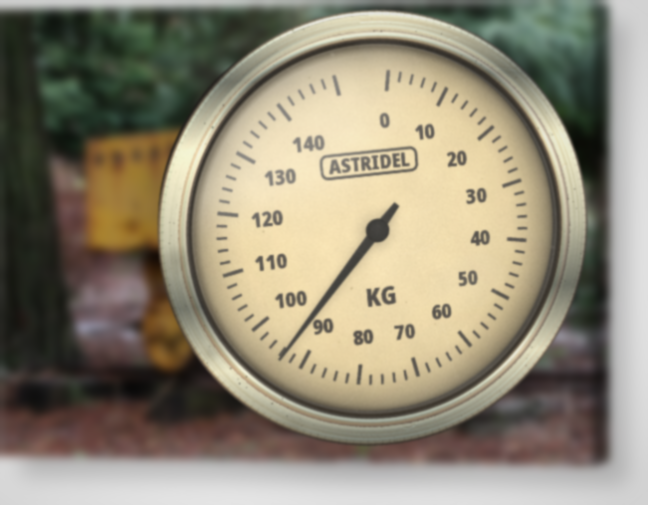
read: 94 kg
